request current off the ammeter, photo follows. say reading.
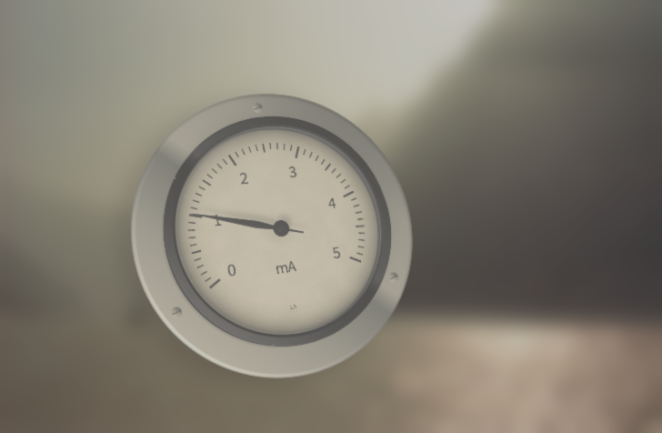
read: 1 mA
